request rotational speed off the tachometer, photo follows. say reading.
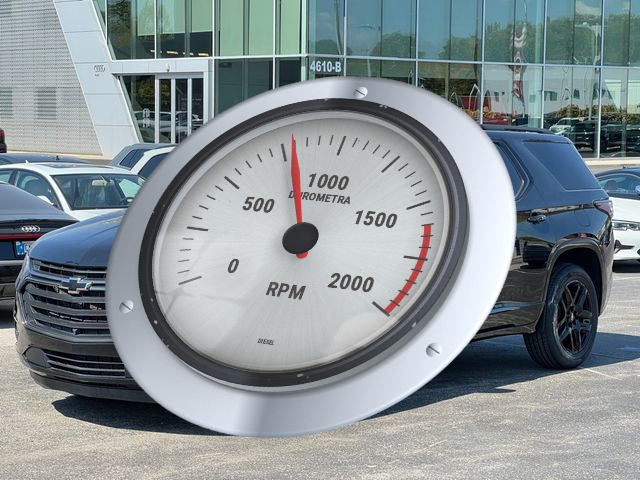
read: 800 rpm
